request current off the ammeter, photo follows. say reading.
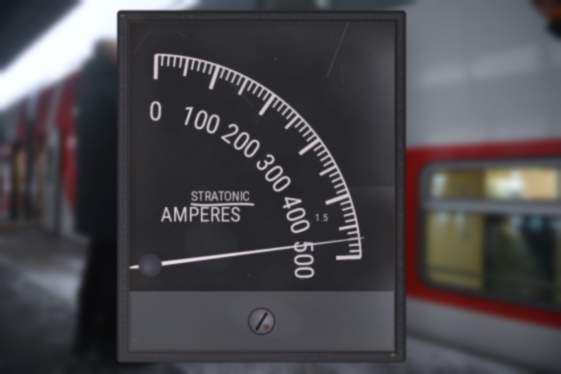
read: 470 A
